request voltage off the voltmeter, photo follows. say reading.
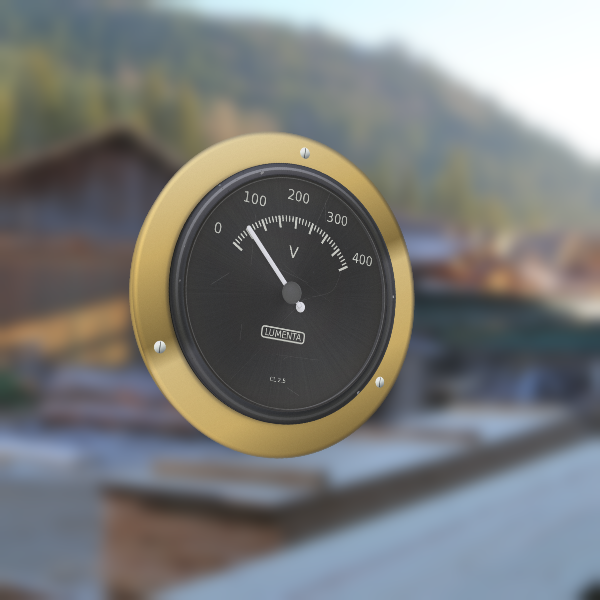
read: 50 V
